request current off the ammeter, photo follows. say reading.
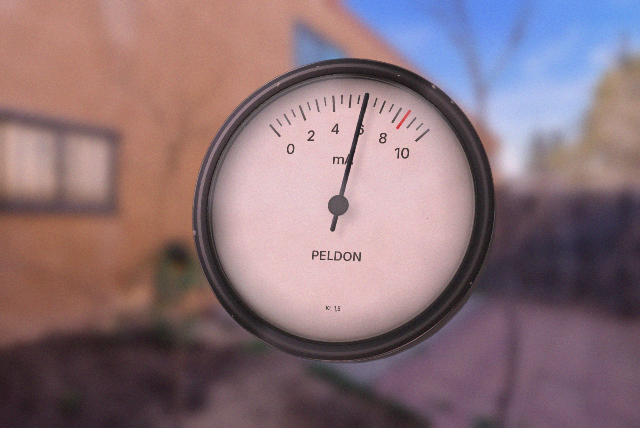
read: 6 mA
